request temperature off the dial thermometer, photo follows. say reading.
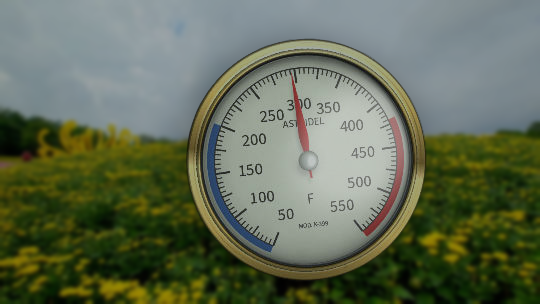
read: 295 °F
